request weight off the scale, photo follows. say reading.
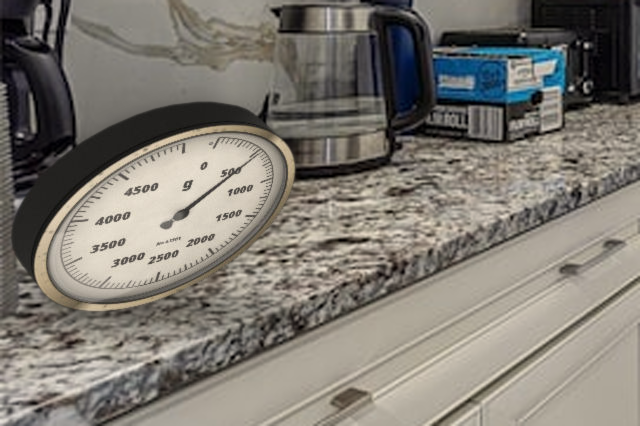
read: 500 g
